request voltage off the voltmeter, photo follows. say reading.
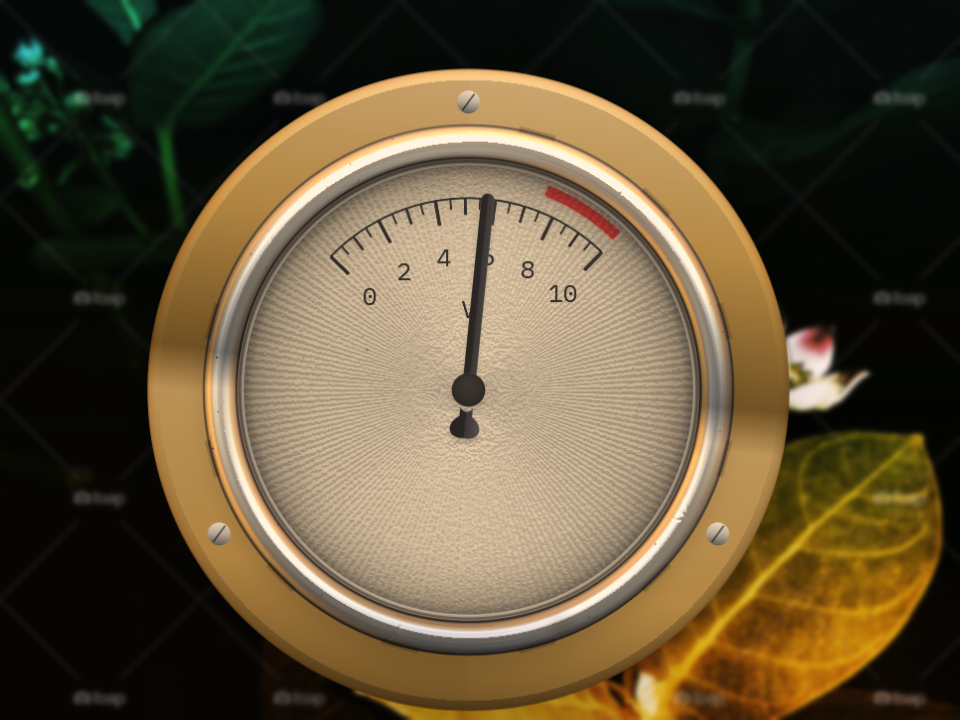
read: 5.75 V
